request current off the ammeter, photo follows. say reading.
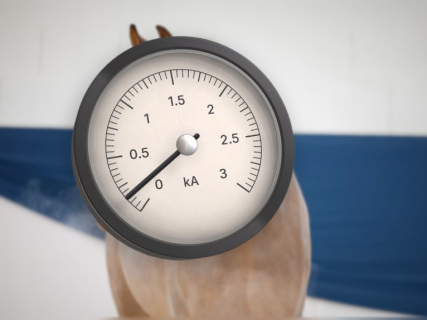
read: 0.15 kA
